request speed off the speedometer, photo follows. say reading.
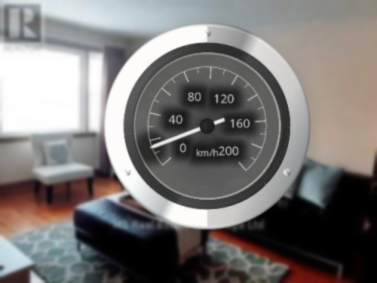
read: 15 km/h
